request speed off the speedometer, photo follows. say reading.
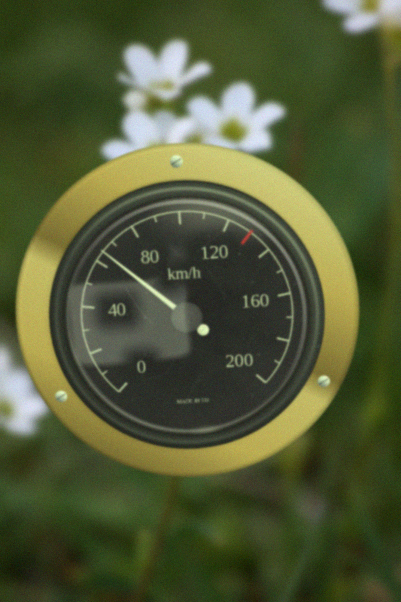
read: 65 km/h
